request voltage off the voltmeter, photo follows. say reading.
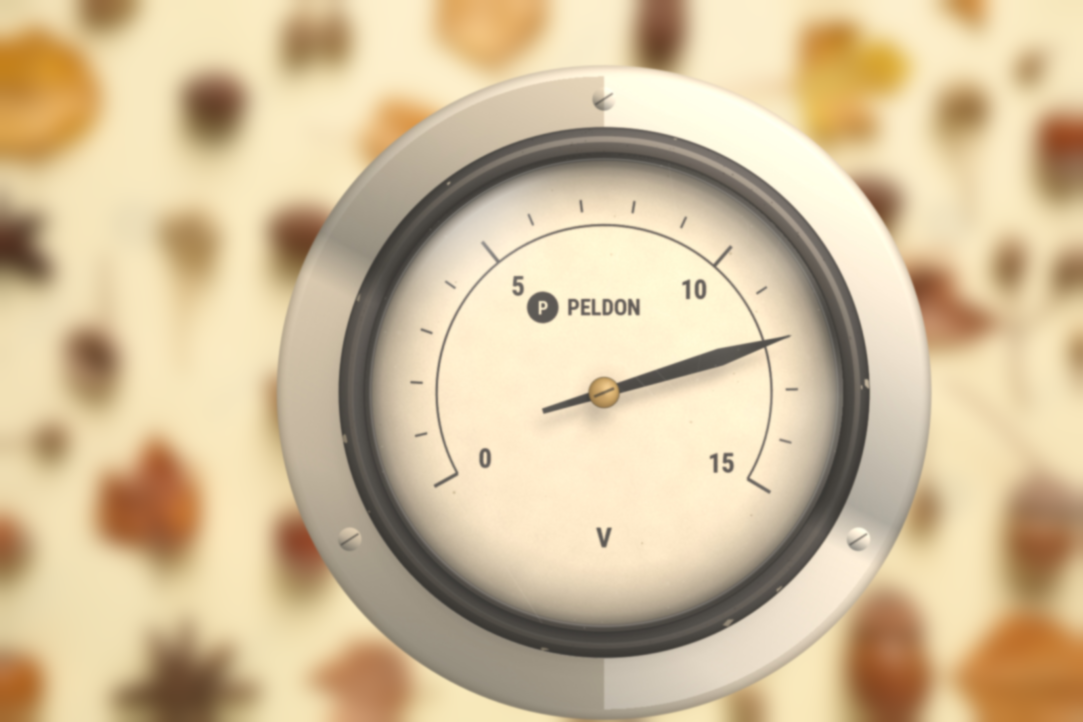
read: 12 V
